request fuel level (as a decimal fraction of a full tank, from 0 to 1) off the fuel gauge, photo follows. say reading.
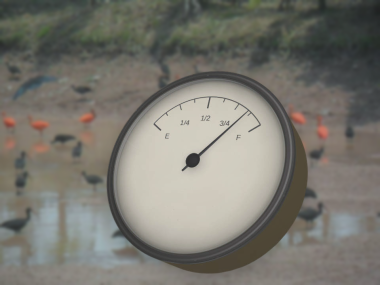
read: 0.875
